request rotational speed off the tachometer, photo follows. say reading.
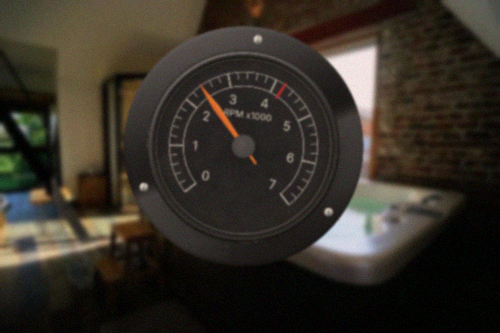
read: 2400 rpm
